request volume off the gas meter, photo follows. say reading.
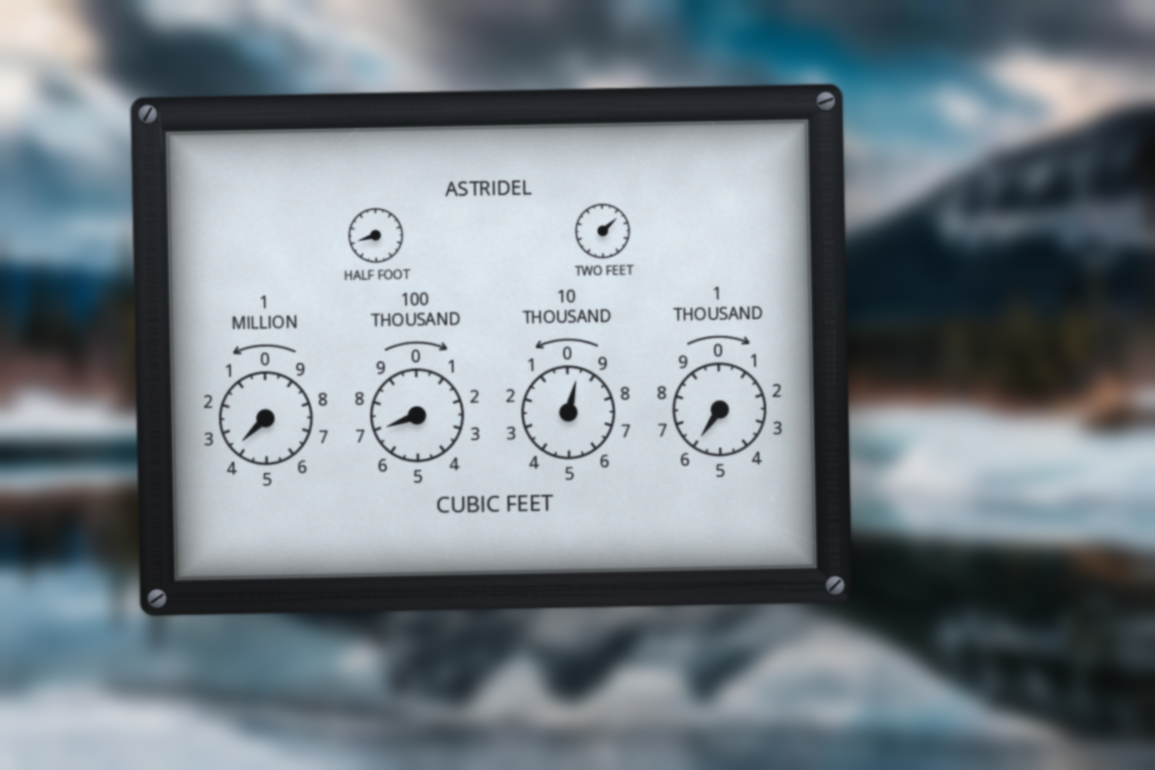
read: 369600 ft³
